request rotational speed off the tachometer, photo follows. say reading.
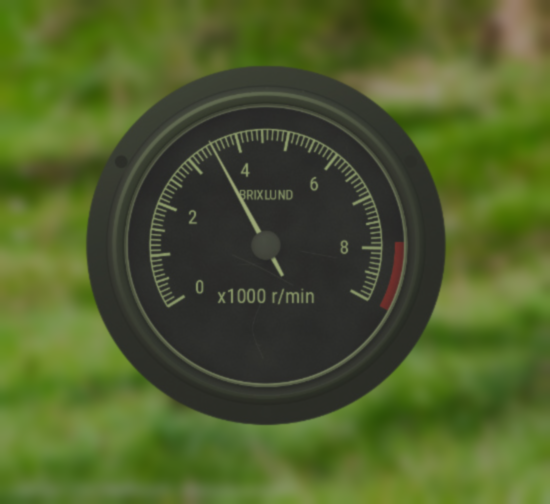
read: 3500 rpm
